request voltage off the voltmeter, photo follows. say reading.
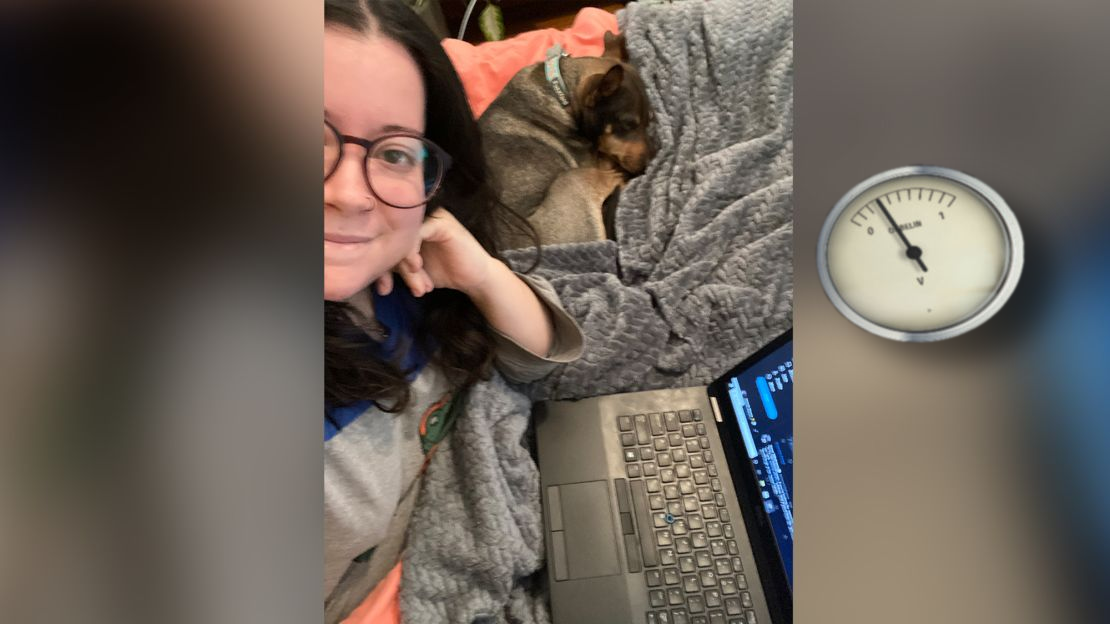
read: 0.3 V
